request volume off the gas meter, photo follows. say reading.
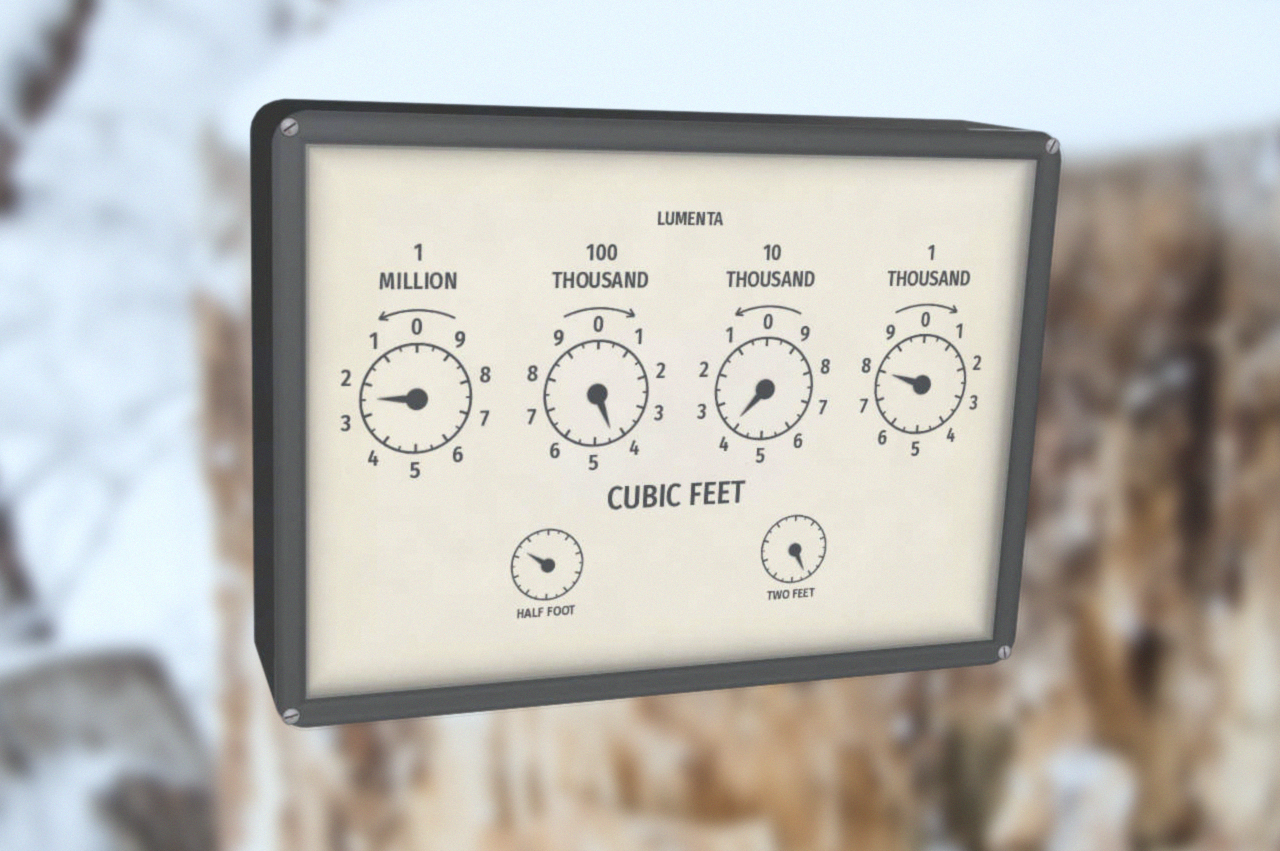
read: 243800 ft³
